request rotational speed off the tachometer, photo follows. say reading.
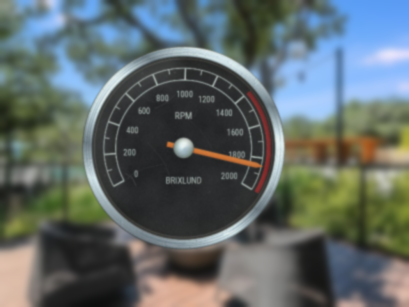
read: 1850 rpm
